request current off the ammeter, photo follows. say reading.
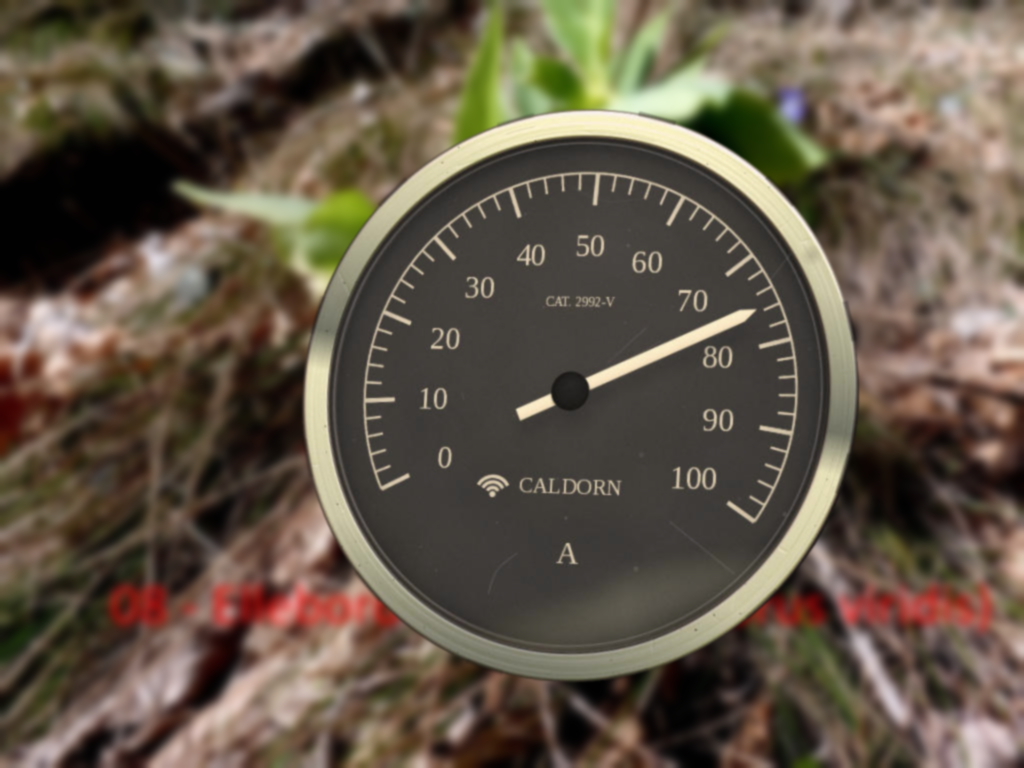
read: 76 A
